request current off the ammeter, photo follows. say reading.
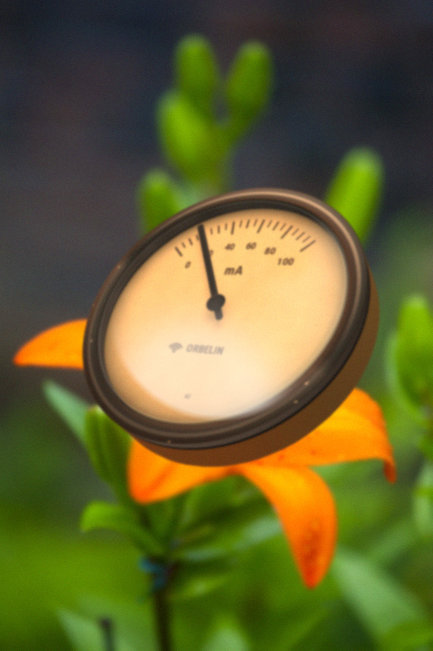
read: 20 mA
